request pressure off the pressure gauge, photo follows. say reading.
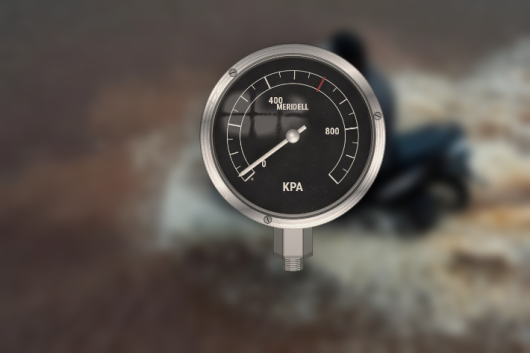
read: 25 kPa
